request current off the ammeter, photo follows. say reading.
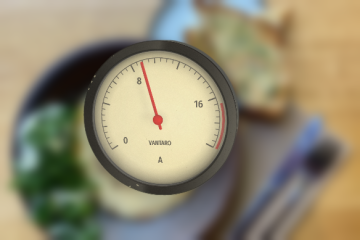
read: 9 A
